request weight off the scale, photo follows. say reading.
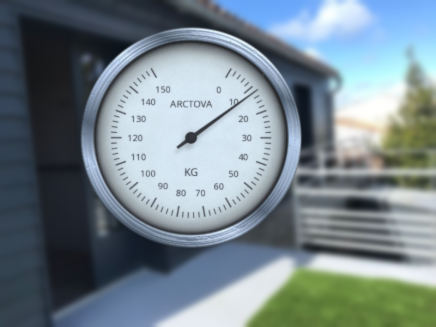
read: 12 kg
